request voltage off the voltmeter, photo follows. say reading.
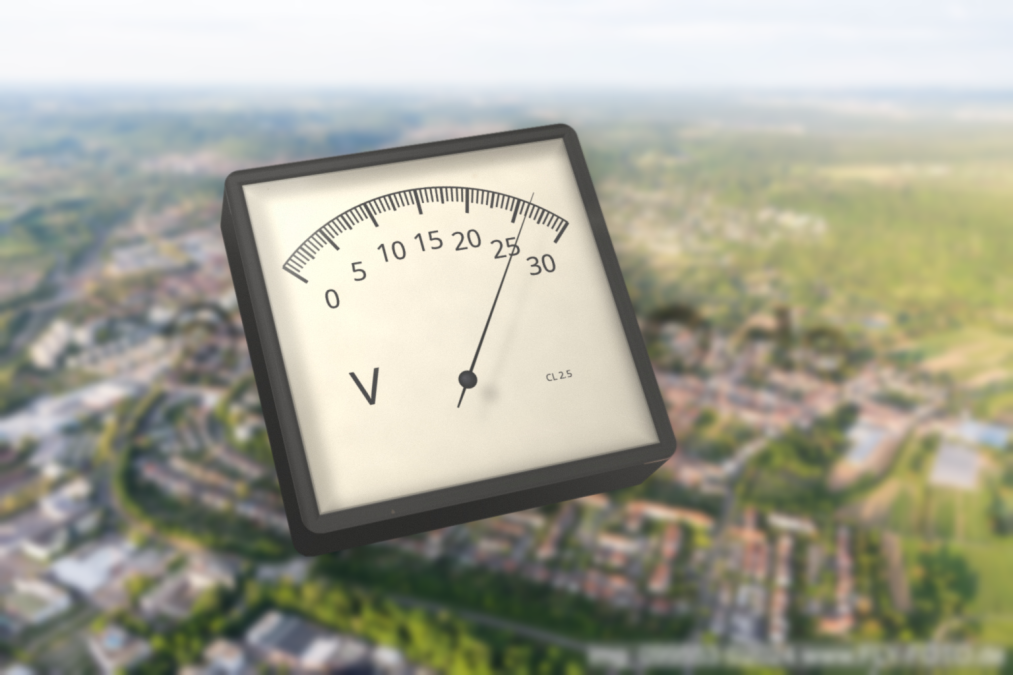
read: 26 V
